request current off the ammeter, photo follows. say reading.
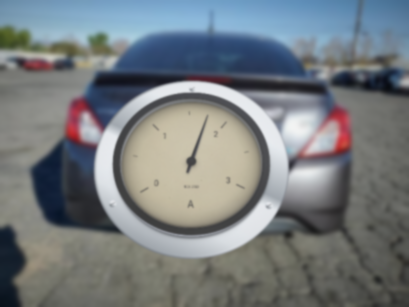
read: 1.75 A
